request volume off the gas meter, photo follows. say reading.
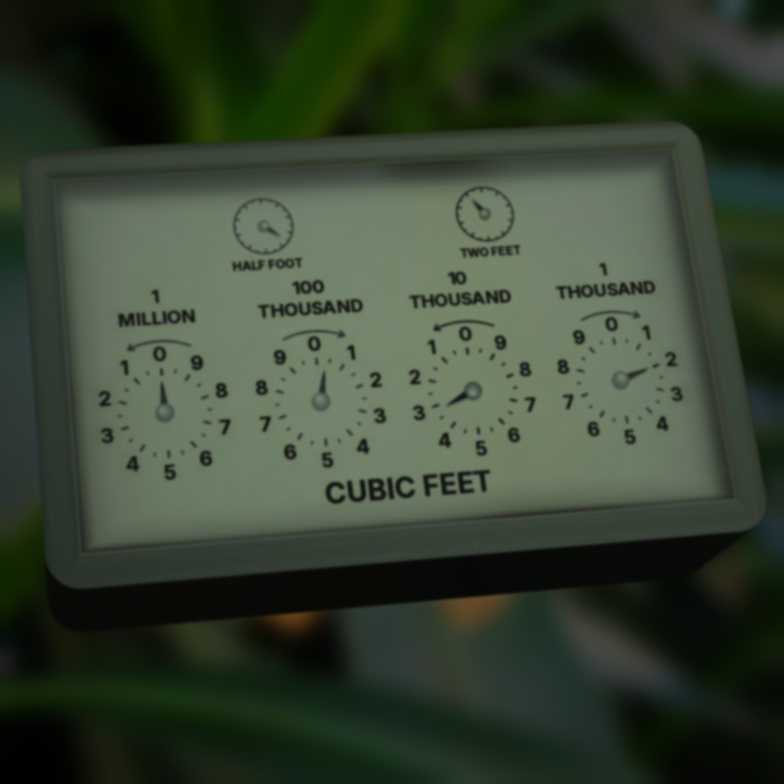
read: 3200 ft³
